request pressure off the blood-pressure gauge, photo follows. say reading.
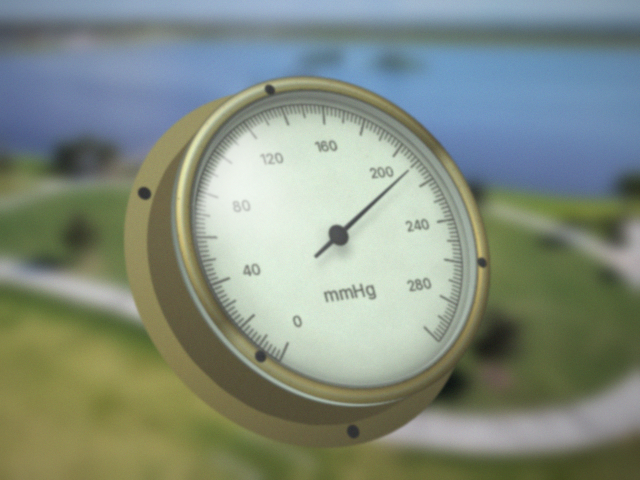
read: 210 mmHg
